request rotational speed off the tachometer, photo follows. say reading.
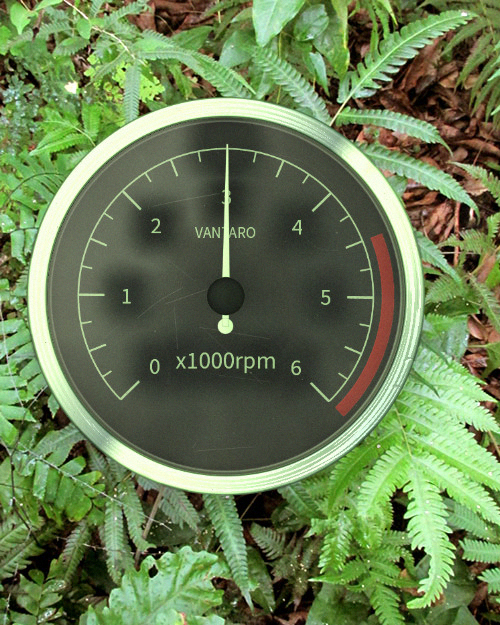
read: 3000 rpm
